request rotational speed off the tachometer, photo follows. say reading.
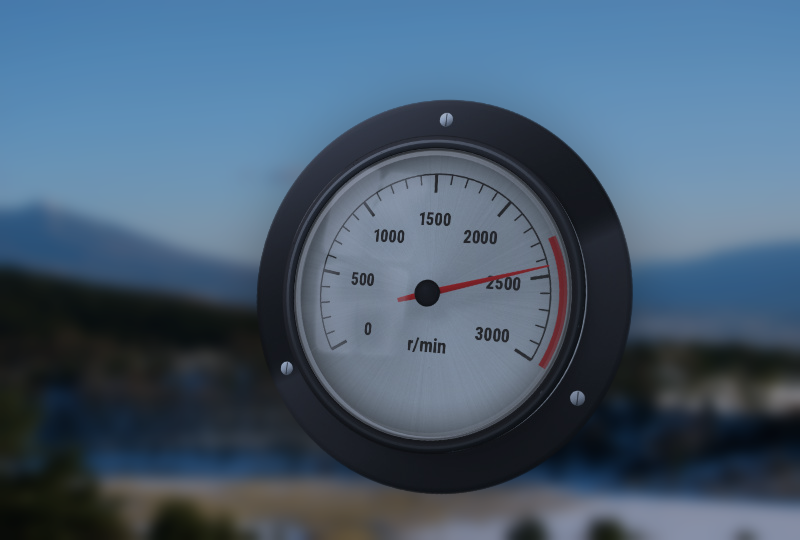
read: 2450 rpm
